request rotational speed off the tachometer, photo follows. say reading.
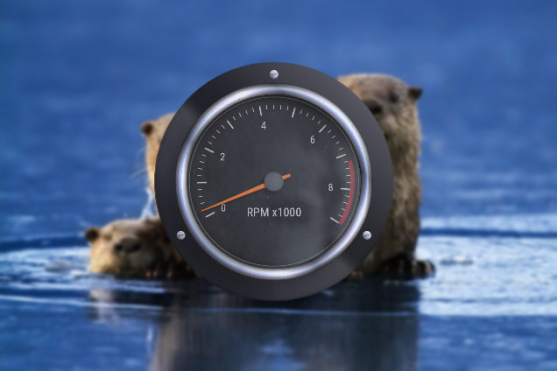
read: 200 rpm
